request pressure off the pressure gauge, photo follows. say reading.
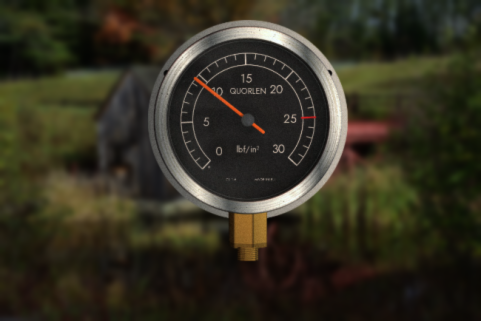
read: 9.5 psi
